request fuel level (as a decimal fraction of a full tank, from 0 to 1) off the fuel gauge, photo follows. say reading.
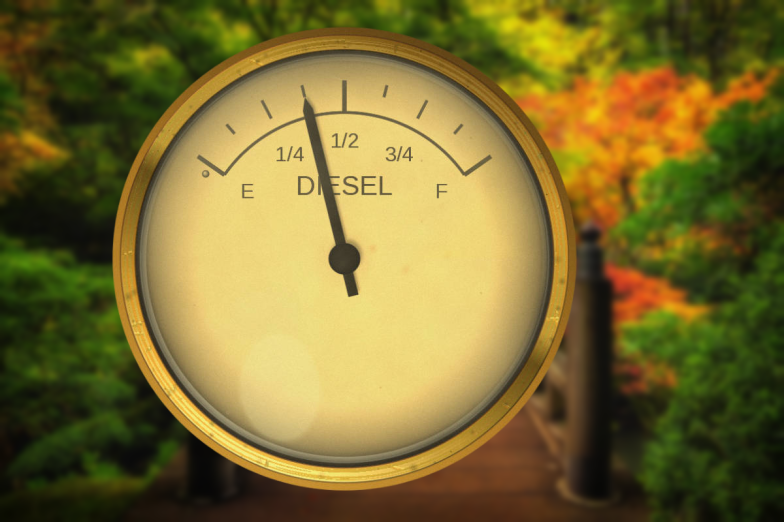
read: 0.375
